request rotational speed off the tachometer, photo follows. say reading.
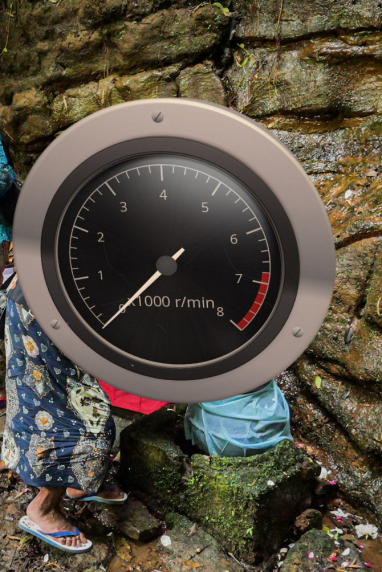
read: 0 rpm
